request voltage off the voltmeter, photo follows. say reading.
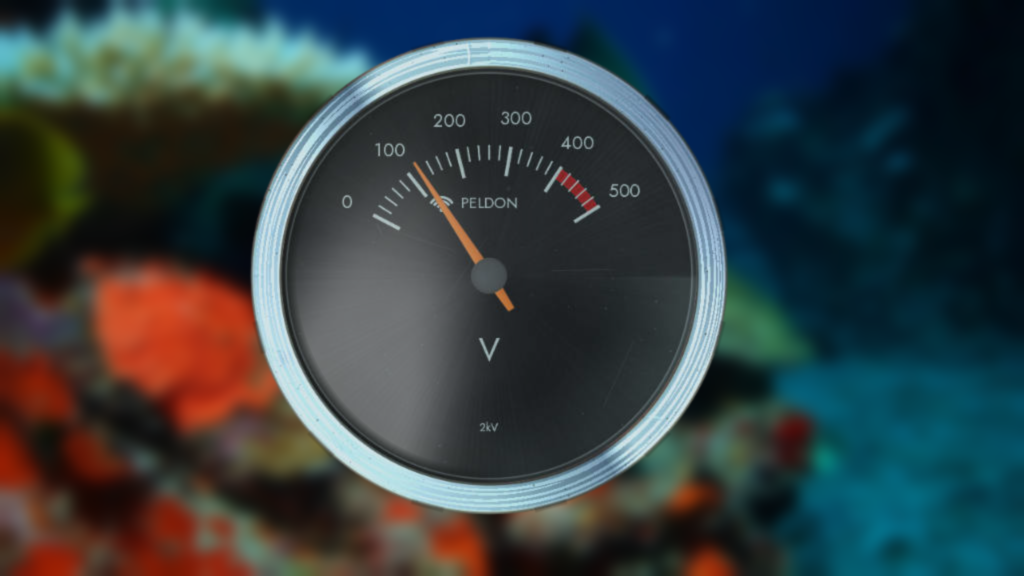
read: 120 V
